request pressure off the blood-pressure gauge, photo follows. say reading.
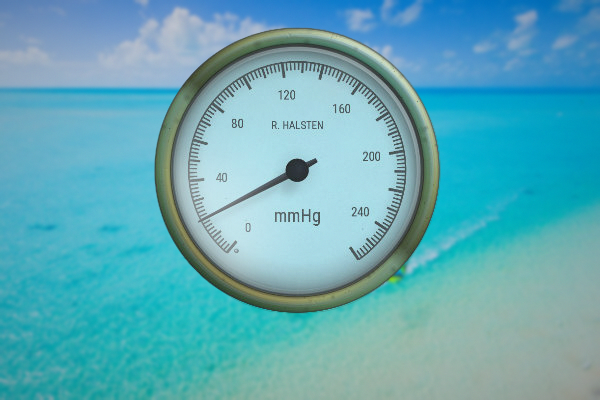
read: 20 mmHg
